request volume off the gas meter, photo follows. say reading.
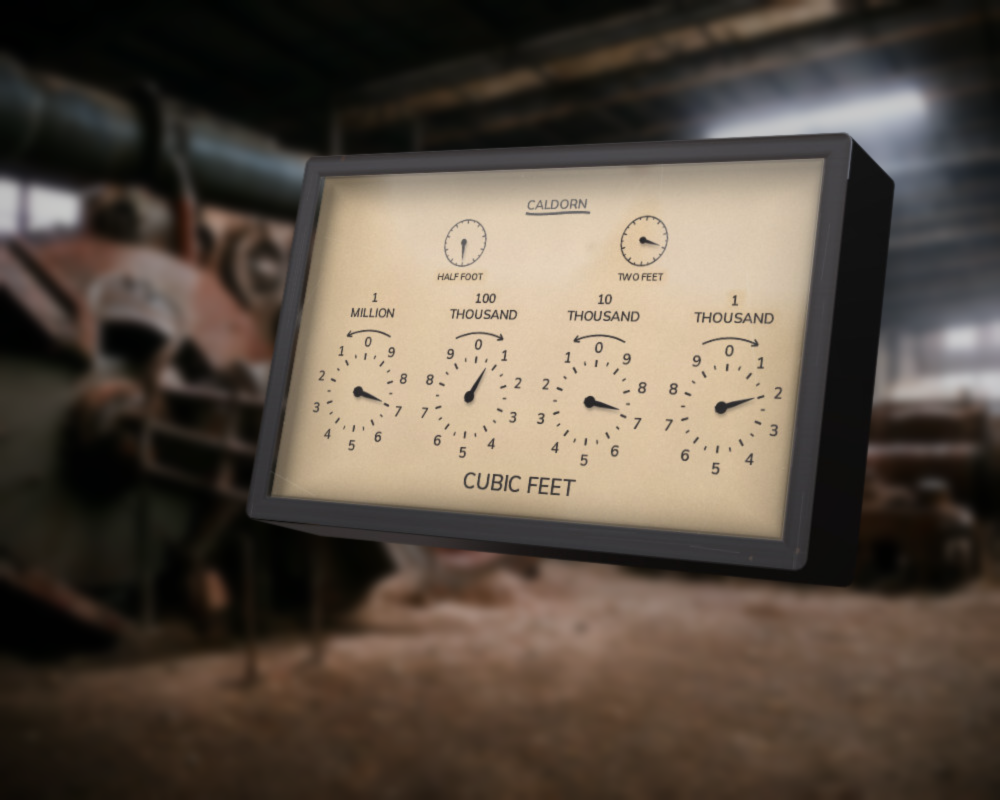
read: 707200 ft³
